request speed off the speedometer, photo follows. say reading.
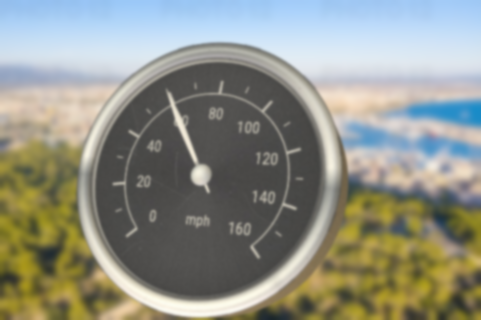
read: 60 mph
